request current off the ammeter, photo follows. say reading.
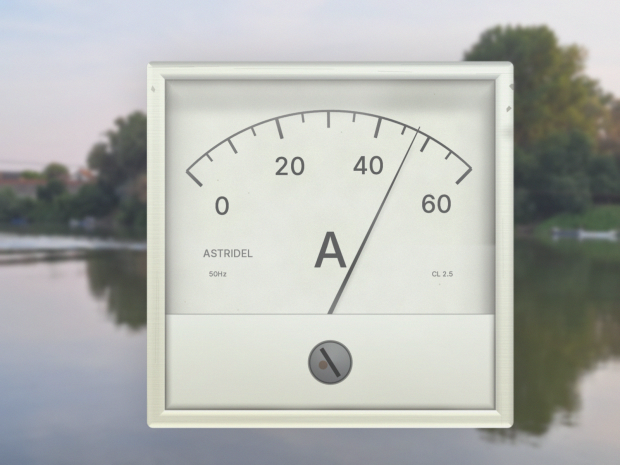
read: 47.5 A
